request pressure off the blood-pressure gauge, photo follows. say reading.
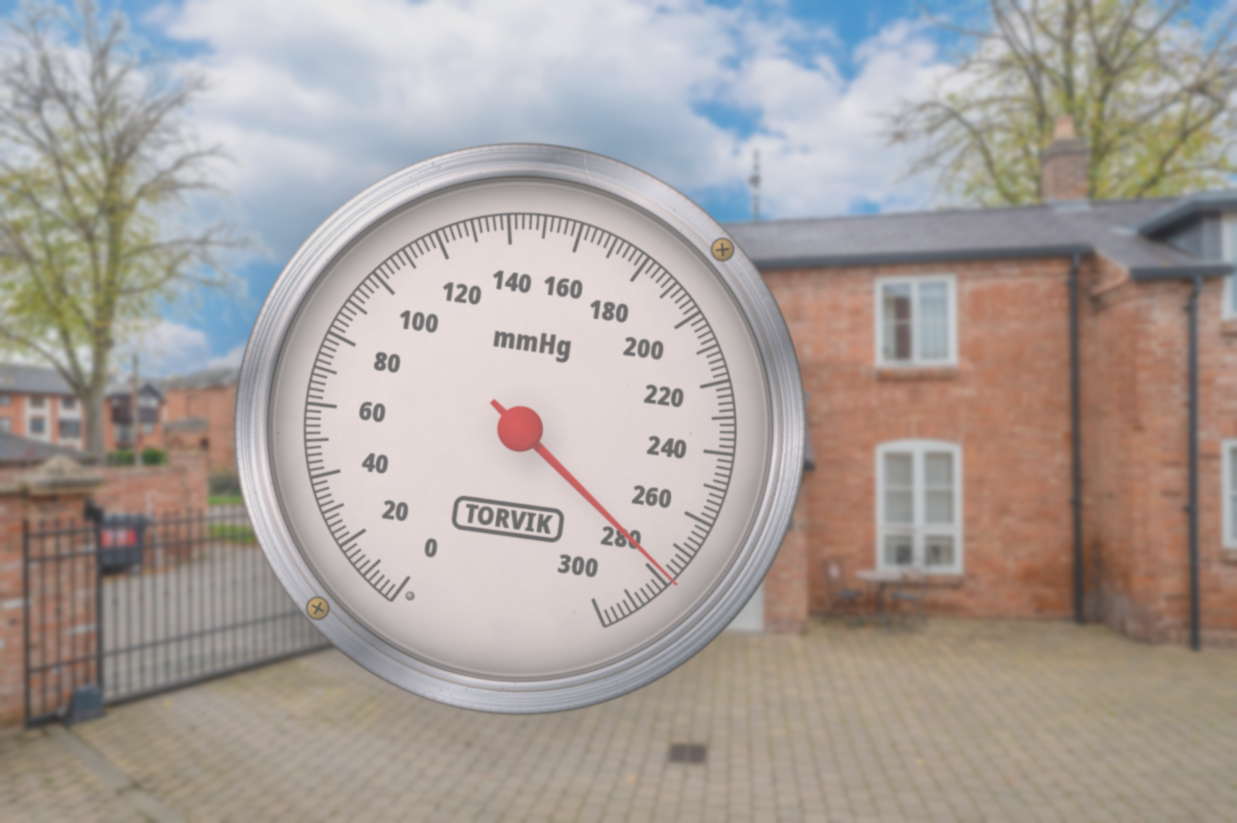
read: 278 mmHg
